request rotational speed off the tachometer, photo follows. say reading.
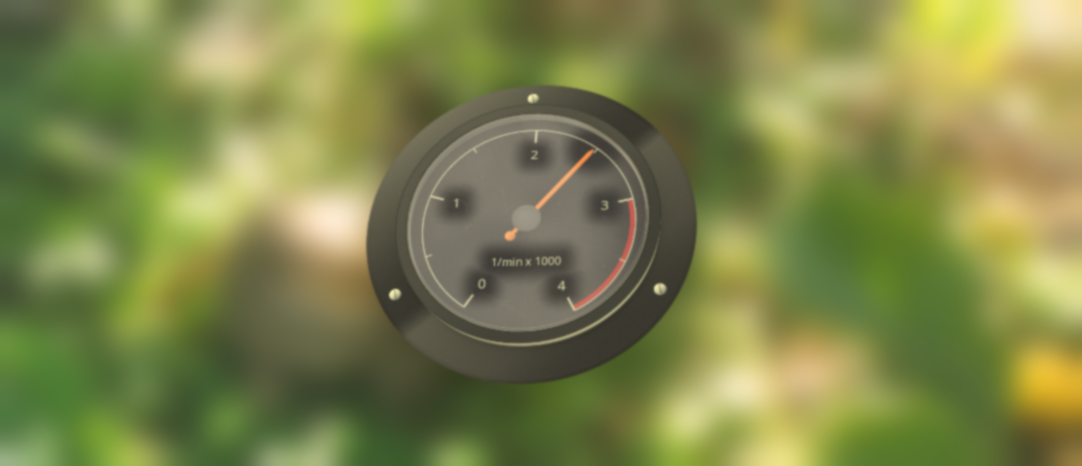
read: 2500 rpm
